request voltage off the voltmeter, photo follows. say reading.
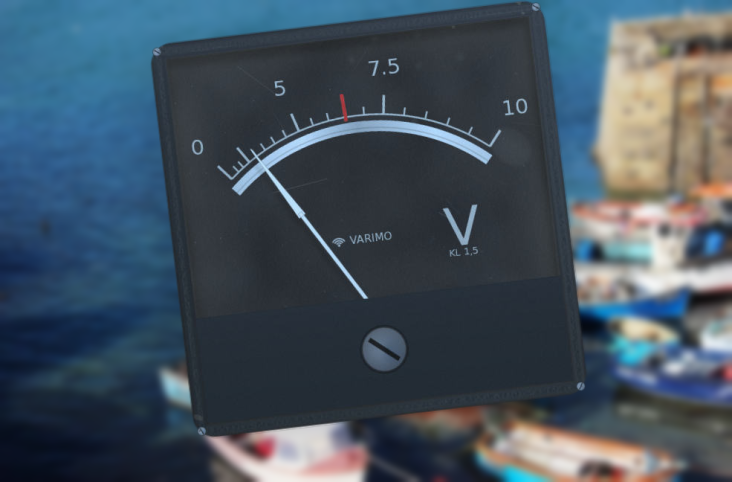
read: 3 V
